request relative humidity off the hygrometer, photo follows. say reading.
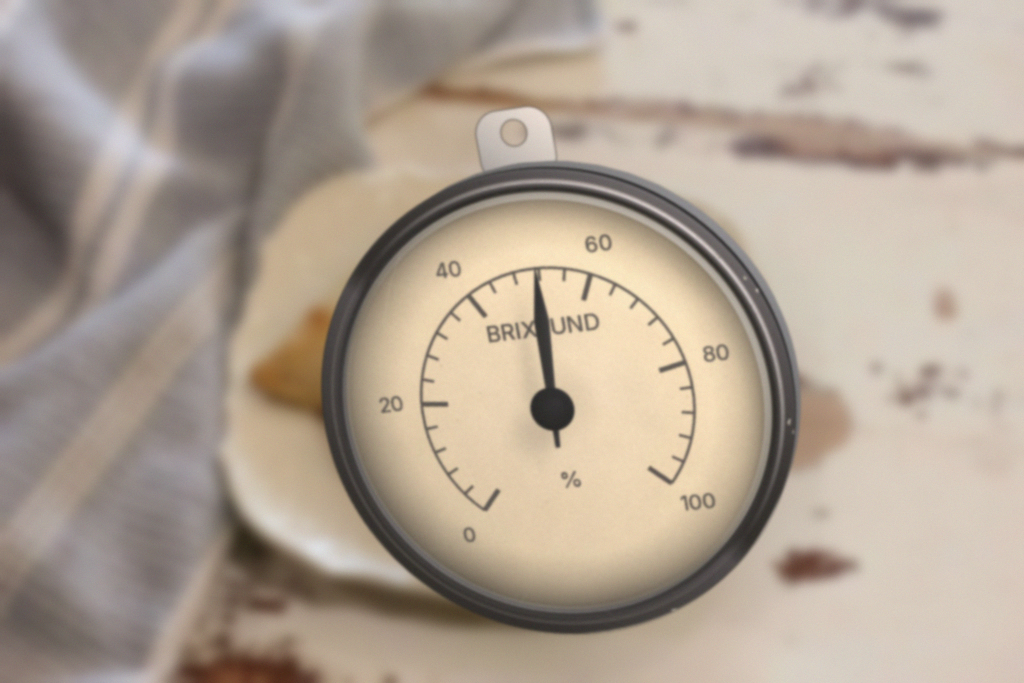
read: 52 %
